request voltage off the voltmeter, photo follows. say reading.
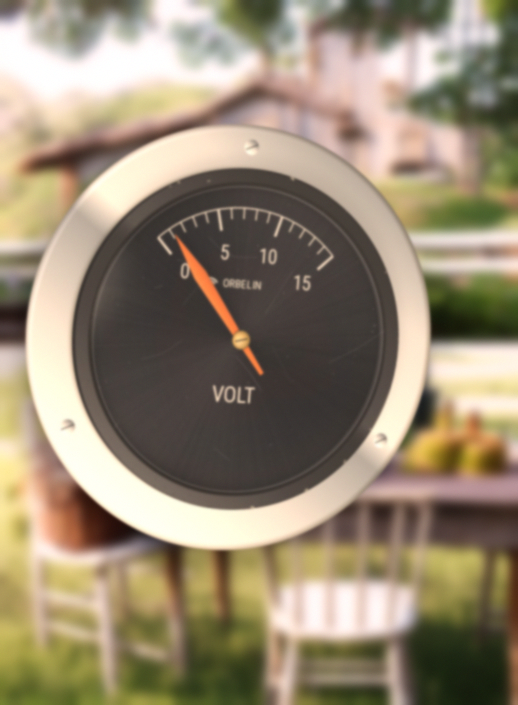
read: 1 V
